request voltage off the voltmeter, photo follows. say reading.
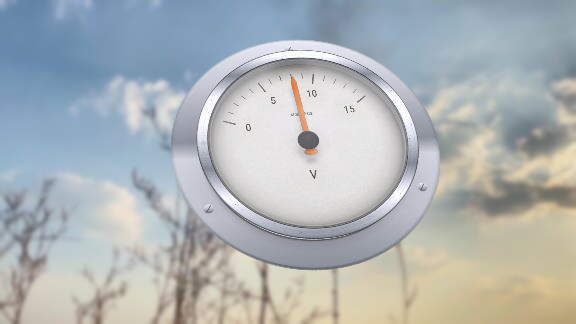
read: 8 V
